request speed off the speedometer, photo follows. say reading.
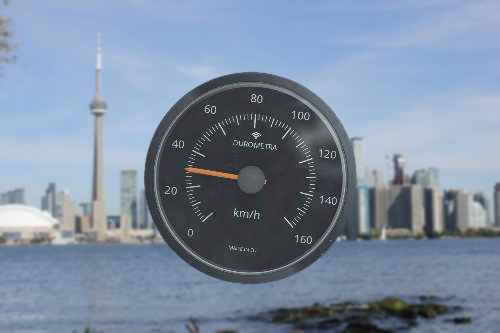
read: 30 km/h
